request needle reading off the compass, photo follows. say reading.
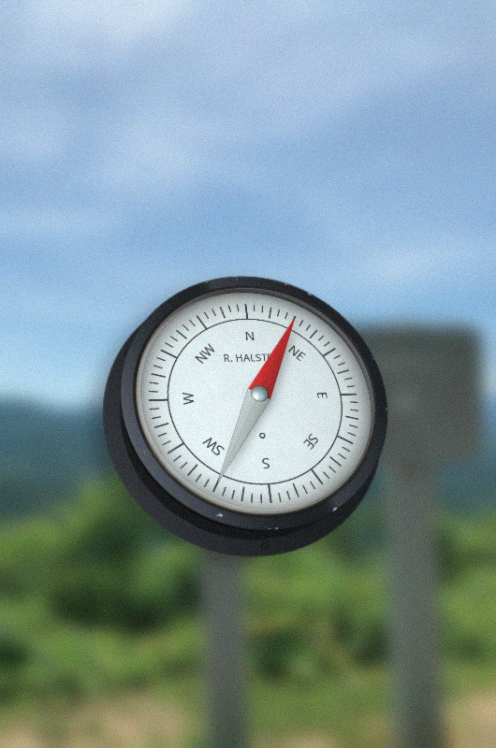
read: 30 °
